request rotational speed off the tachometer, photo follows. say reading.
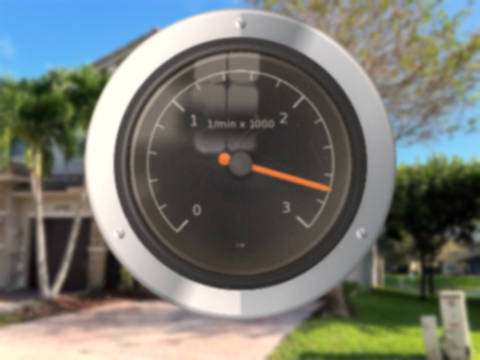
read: 2700 rpm
